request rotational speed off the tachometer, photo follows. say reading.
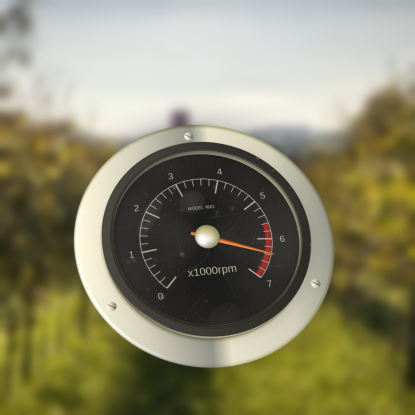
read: 6400 rpm
